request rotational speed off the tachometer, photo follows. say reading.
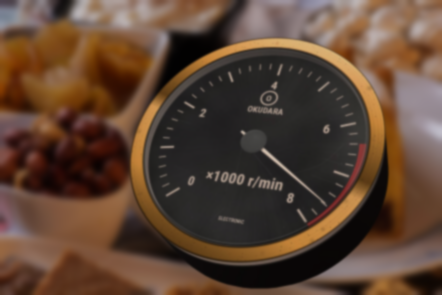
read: 7600 rpm
